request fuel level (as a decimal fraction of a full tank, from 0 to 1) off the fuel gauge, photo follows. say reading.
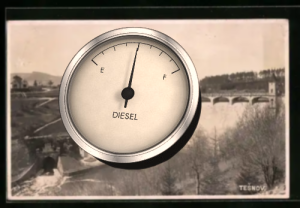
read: 0.5
